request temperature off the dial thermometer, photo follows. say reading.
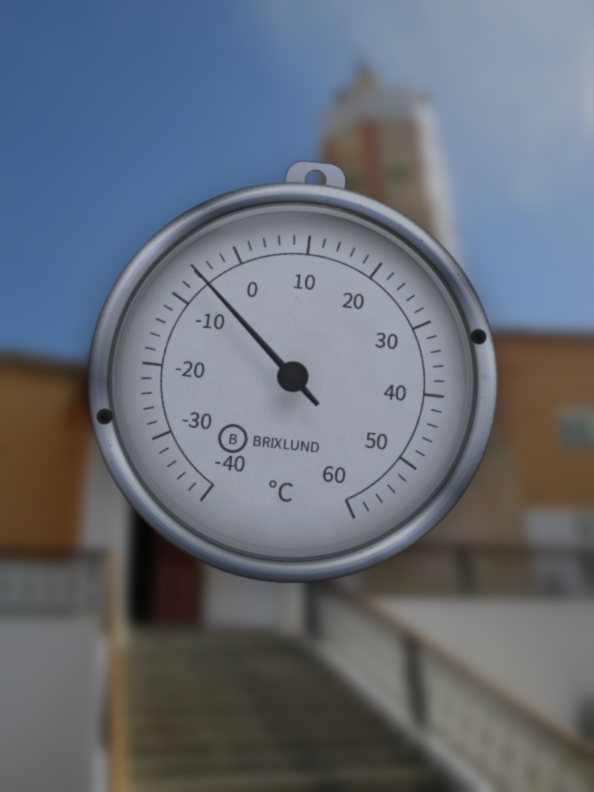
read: -6 °C
